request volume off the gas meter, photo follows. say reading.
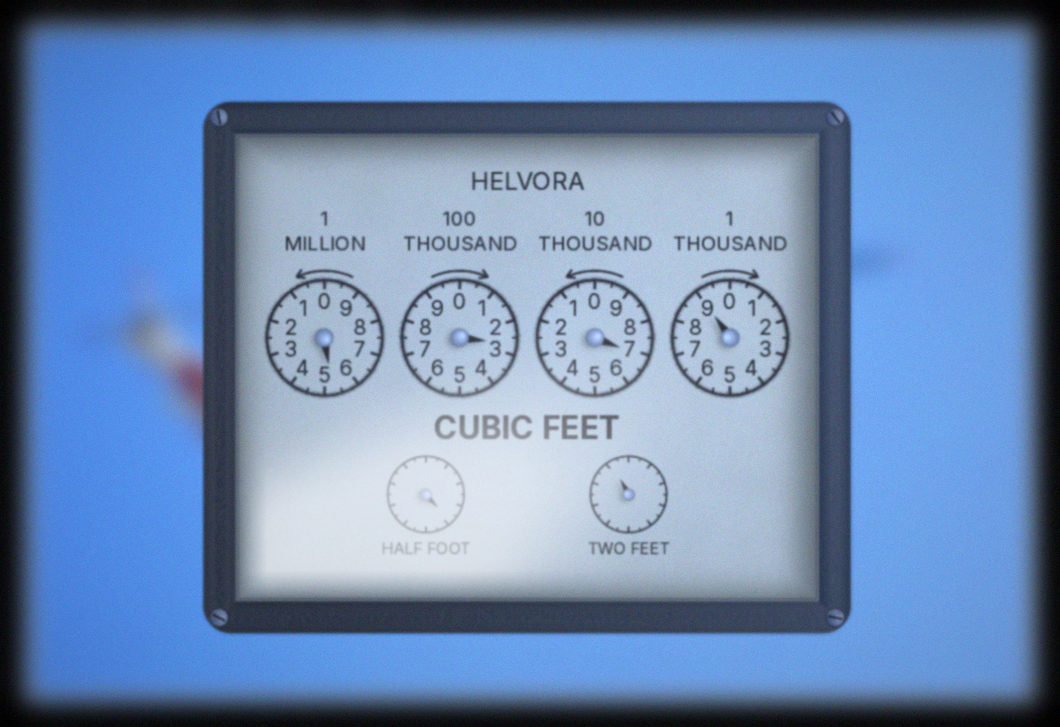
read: 526900 ft³
